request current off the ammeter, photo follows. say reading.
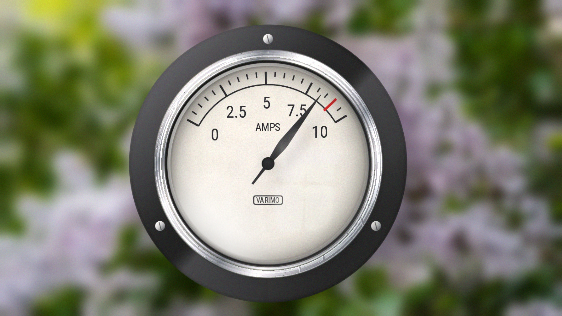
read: 8.25 A
